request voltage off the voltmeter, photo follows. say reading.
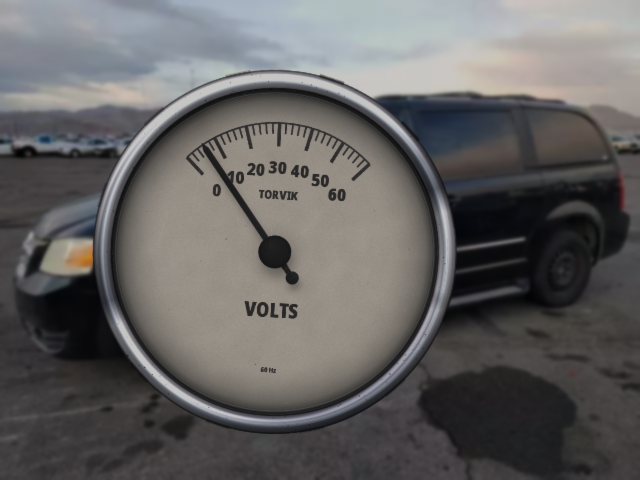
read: 6 V
